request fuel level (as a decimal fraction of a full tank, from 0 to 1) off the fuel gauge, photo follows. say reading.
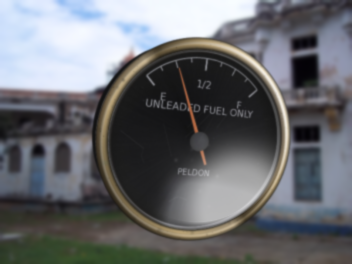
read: 0.25
